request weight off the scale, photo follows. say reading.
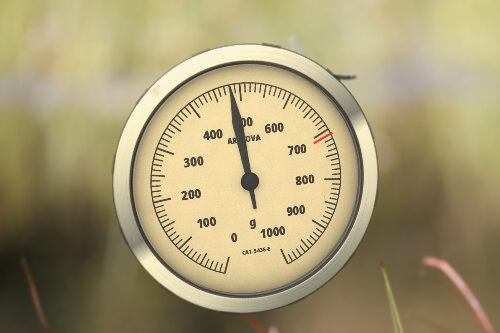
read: 480 g
